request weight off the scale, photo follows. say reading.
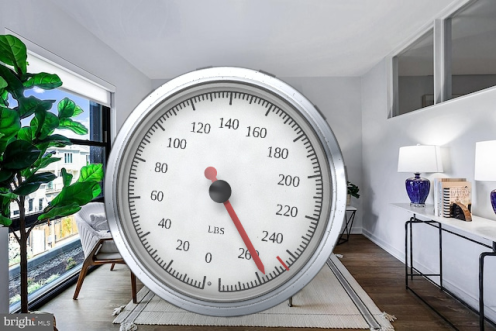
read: 256 lb
